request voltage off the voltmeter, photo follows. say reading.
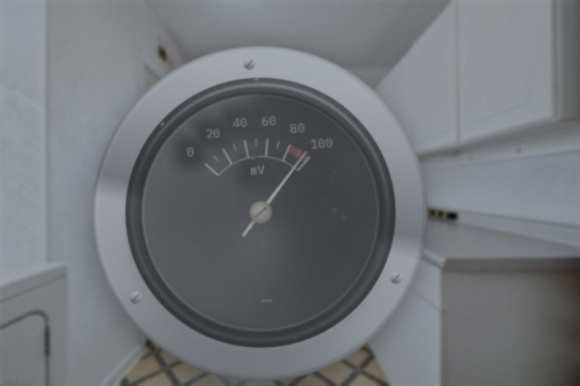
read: 95 mV
